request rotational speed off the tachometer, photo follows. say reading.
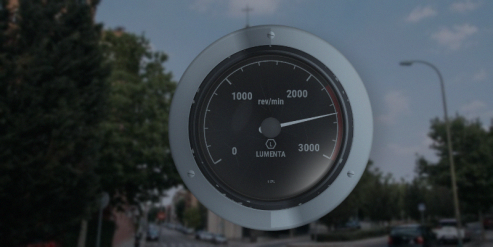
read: 2500 rpm
